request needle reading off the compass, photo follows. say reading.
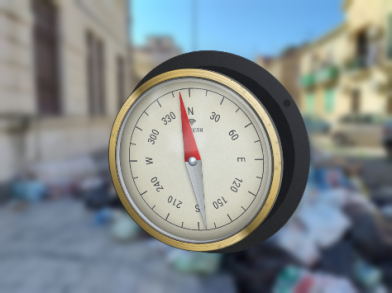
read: 352.5 °
